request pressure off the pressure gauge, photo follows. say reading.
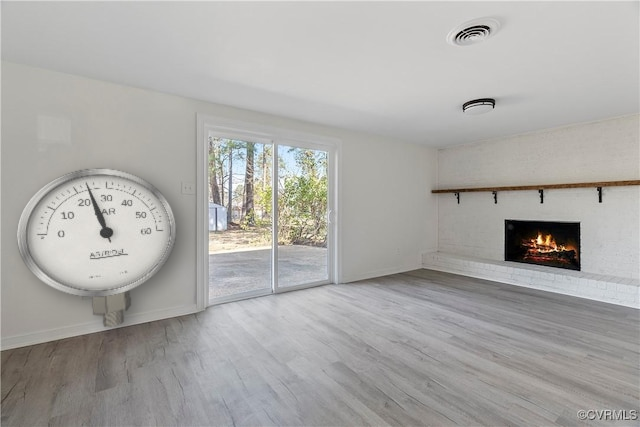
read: 24 bar
